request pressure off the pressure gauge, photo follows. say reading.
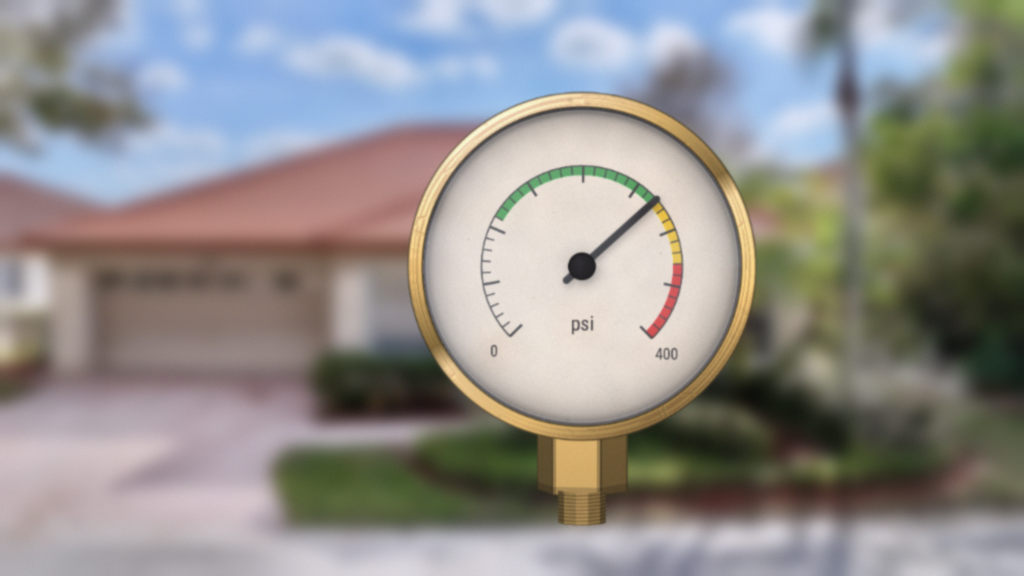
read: 270 psi
